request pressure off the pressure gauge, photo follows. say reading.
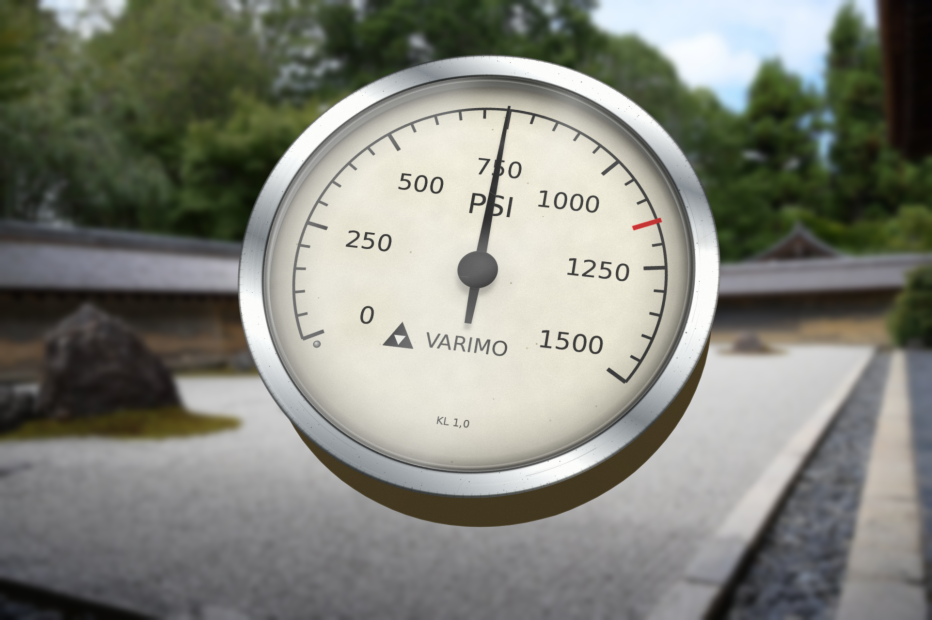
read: 750 psi
